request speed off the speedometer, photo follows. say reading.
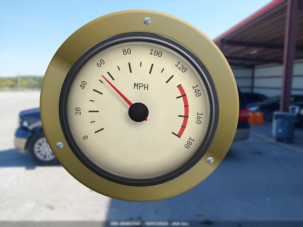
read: 55 mph
